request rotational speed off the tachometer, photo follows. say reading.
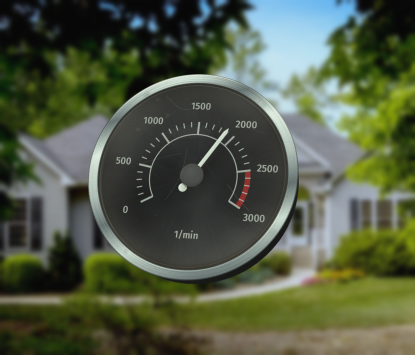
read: 1900 rpm
